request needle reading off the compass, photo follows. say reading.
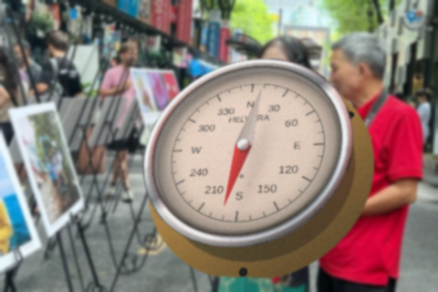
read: 190 °
